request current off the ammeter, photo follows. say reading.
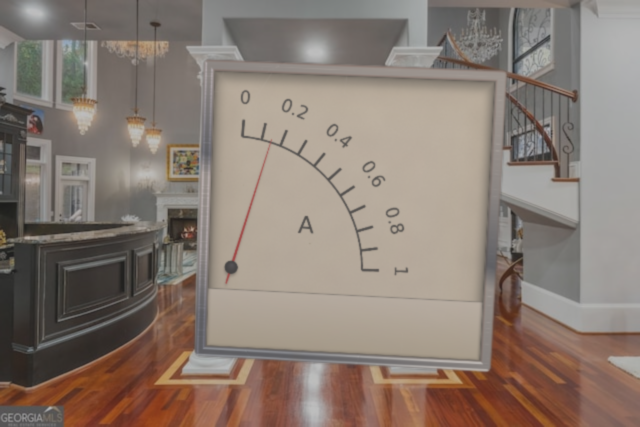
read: 0.15 A
